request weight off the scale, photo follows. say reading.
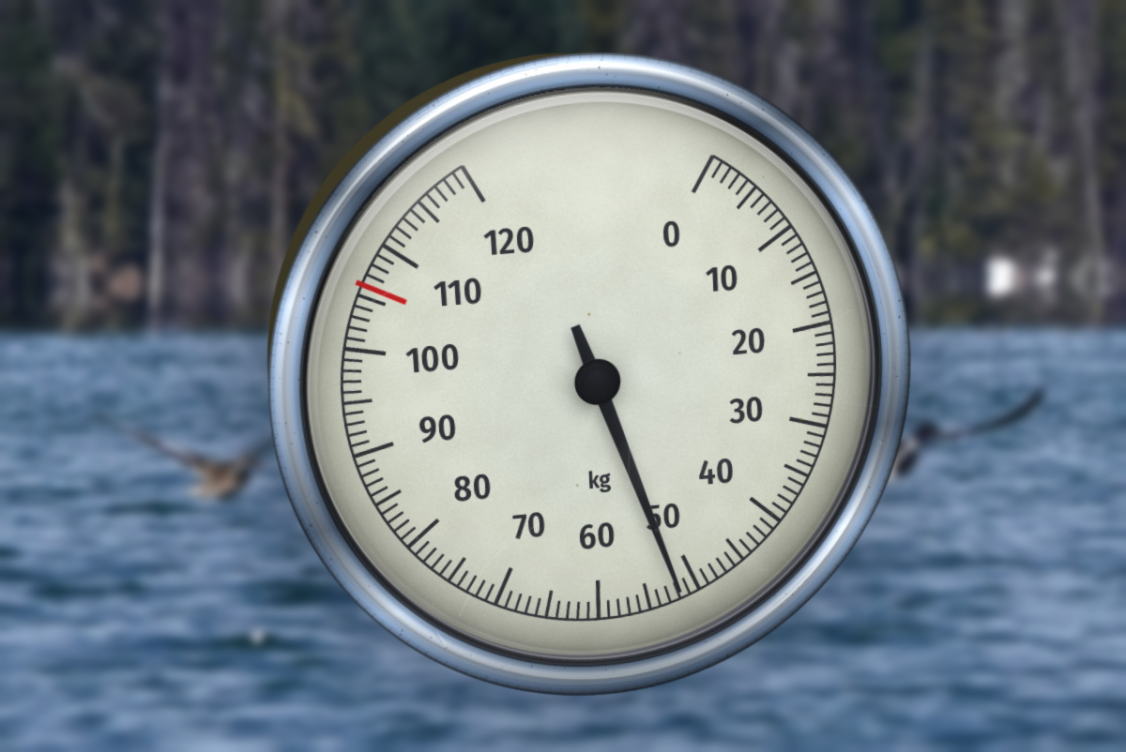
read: 52 kg
